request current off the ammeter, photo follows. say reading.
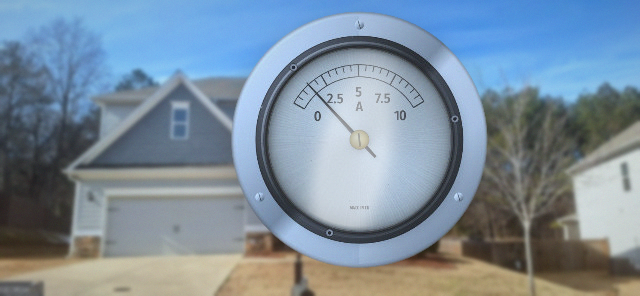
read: 1.5 A
